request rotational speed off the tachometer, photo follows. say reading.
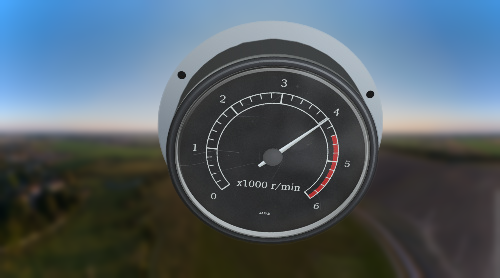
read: 4000 rpm
